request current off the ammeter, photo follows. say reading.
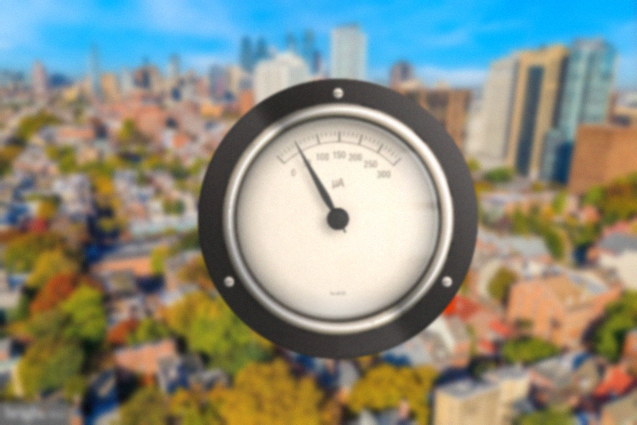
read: 50 µA
